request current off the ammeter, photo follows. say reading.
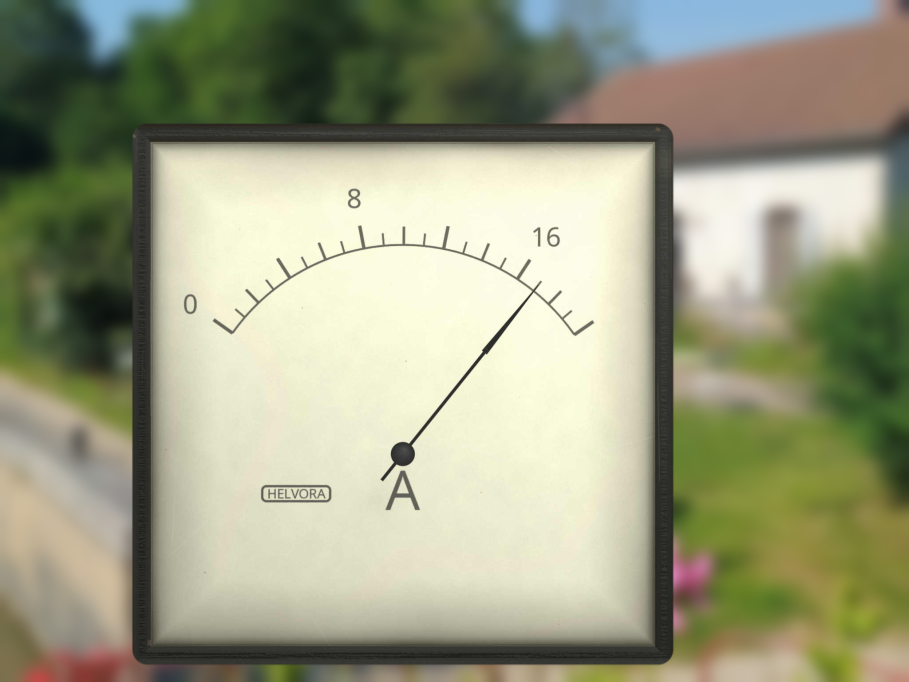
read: 17 A
